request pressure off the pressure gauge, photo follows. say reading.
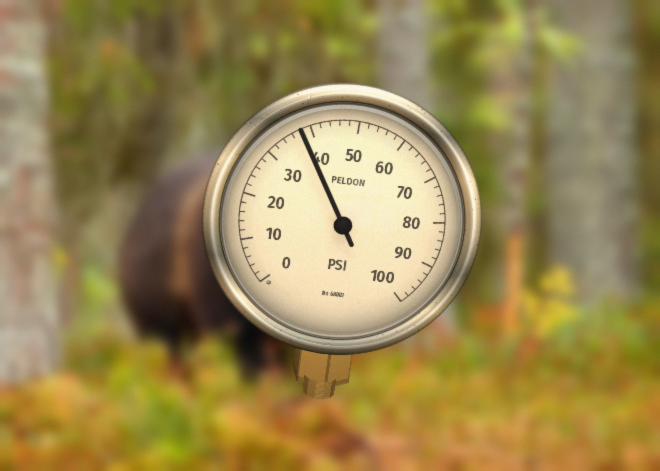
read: 38 psi
